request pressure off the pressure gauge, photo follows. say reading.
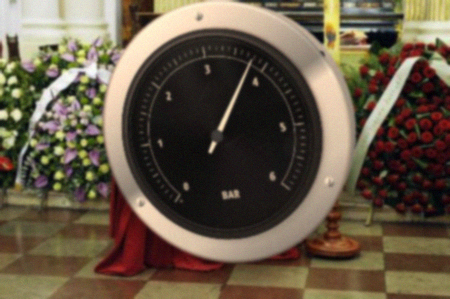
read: 3.8 bar
